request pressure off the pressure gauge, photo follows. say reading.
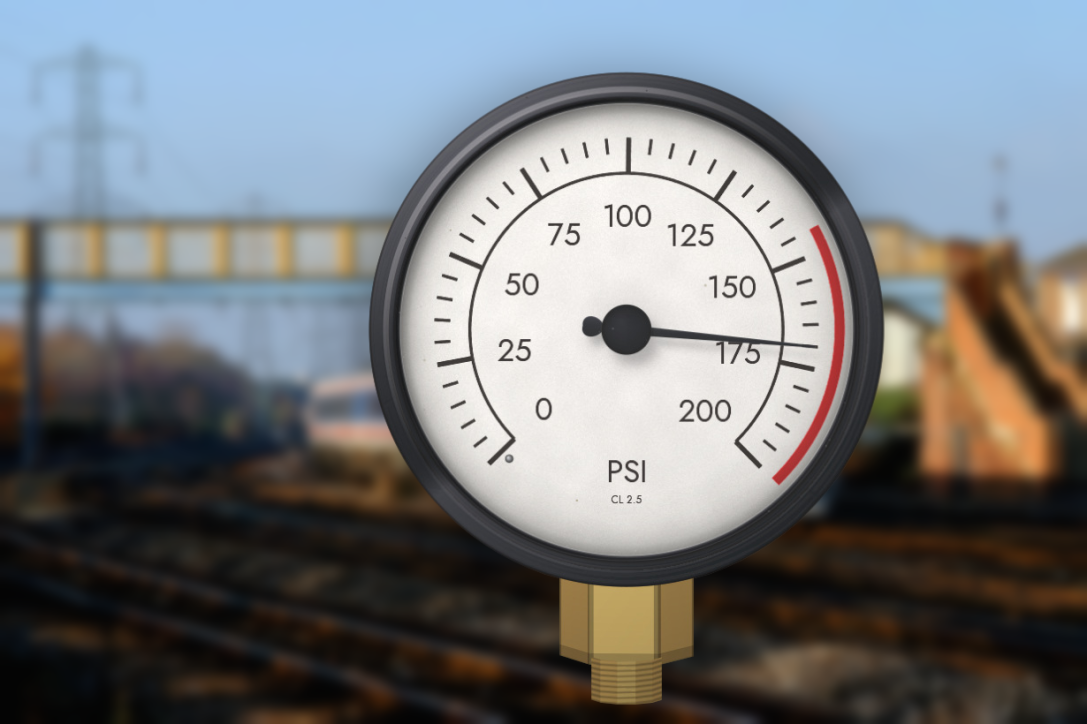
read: 170 psi
